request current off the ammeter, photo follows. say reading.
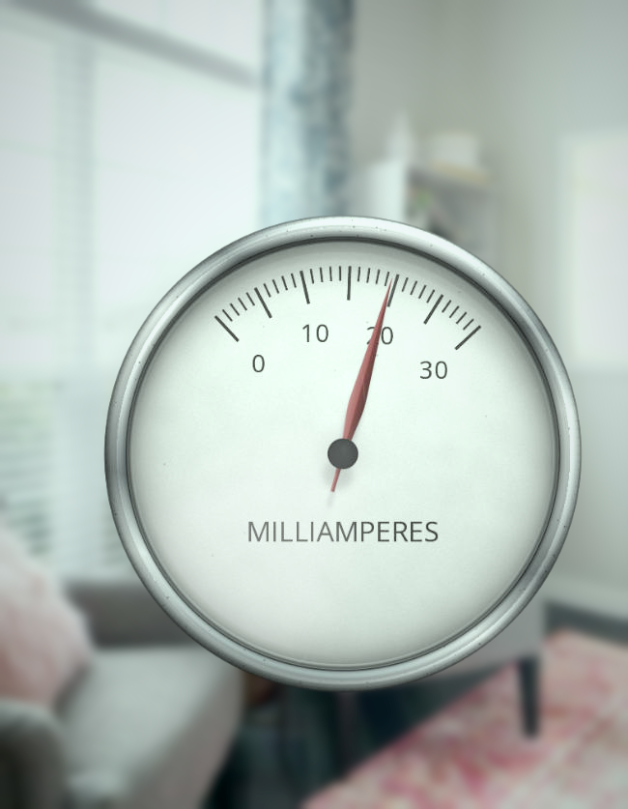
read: 19.5 mA
